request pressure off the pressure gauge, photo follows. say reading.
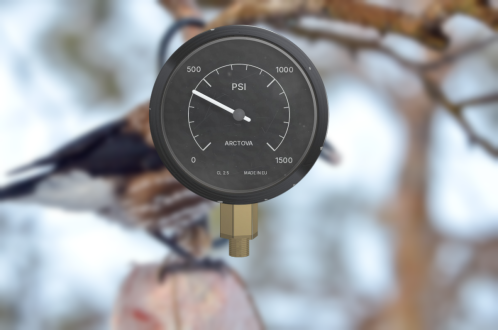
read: 400 psi
